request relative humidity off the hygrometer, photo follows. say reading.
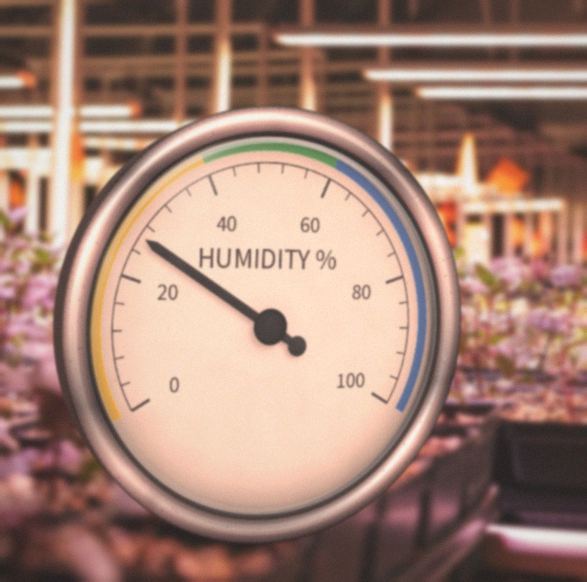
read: 26 %
